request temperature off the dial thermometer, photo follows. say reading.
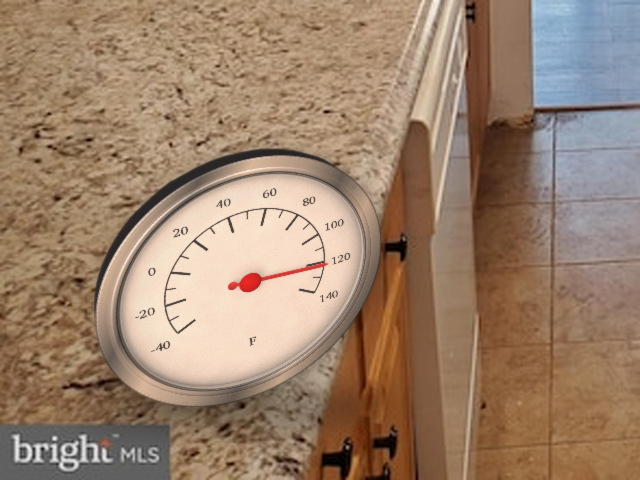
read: 120 °F
